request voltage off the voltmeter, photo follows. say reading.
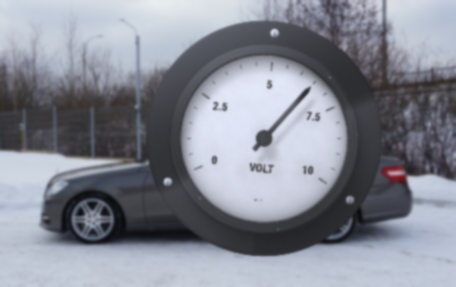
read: 6.5 V
